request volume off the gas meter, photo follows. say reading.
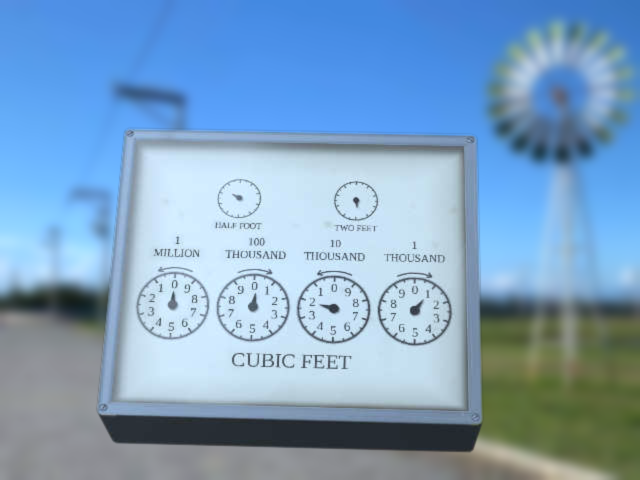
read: 2100 ft³
